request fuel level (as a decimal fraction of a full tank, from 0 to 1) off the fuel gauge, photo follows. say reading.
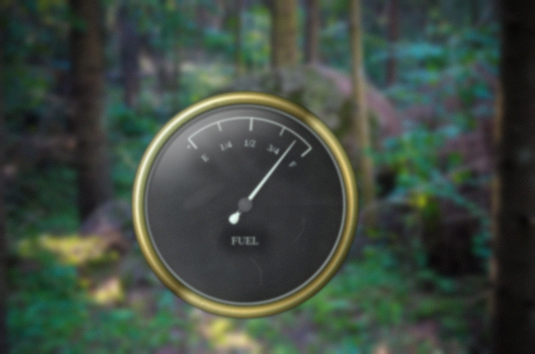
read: 0.875
